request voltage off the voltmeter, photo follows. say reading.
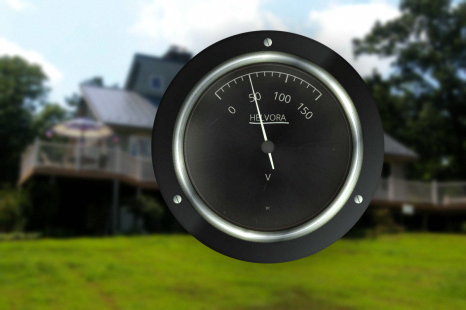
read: 50 V
